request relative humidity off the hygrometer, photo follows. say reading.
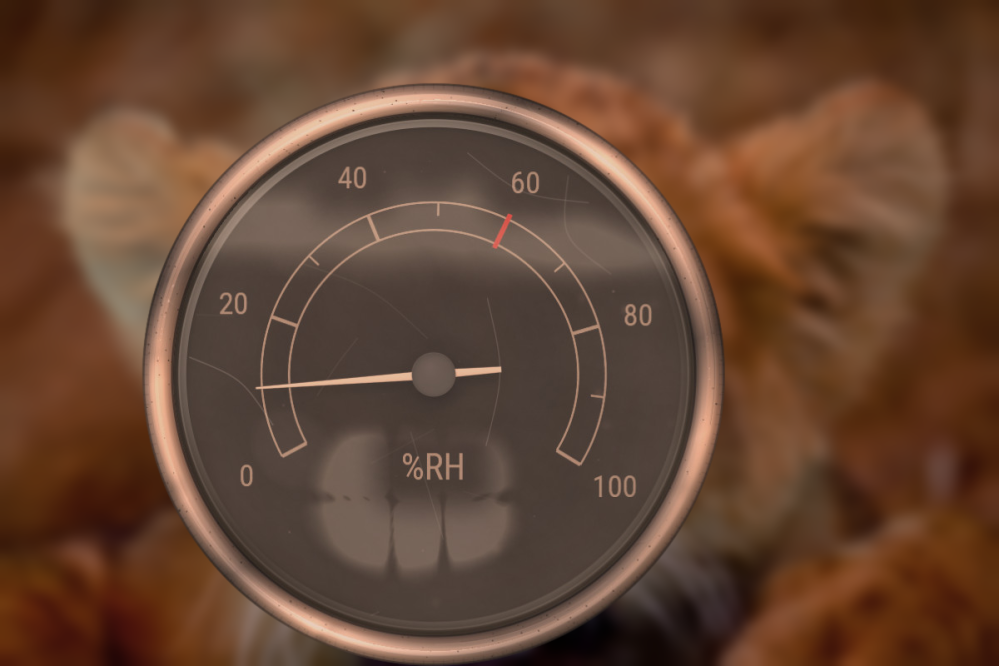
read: 10 %
